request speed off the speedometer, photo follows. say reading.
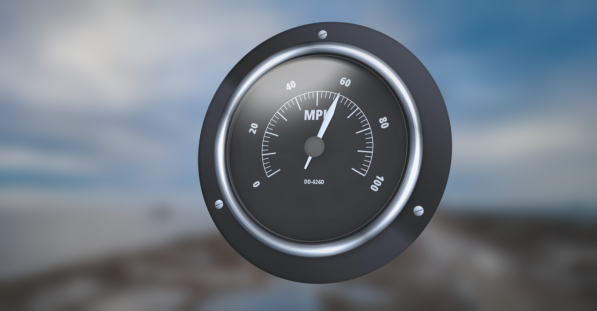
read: 60 mph
